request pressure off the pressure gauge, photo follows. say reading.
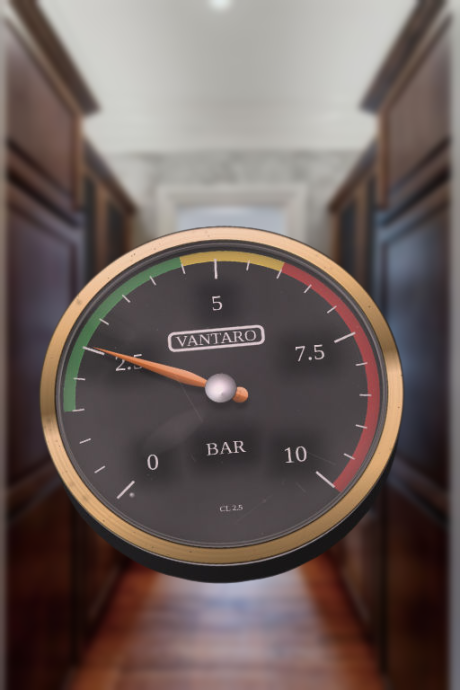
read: 2.5 bar
